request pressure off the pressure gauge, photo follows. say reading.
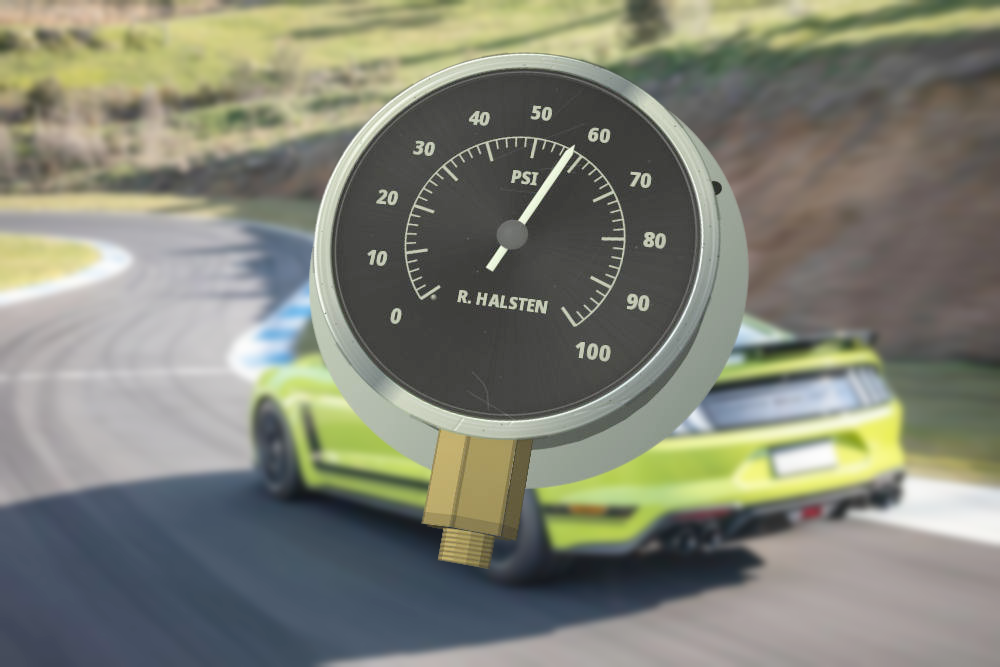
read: 58 psi
